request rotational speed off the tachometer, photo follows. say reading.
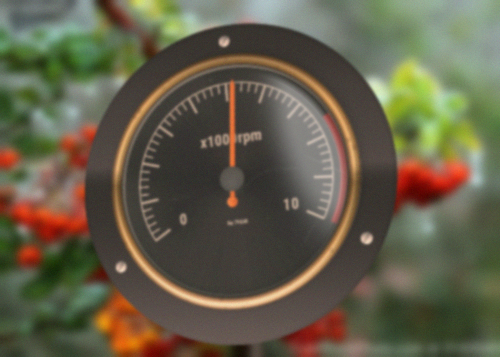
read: 5200 rpm
